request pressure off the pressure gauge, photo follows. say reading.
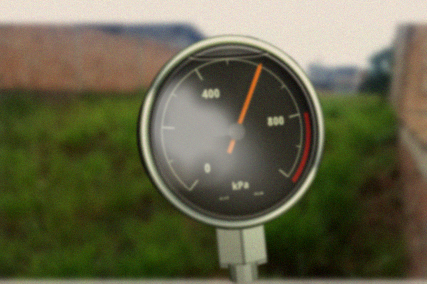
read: 600 kPa
